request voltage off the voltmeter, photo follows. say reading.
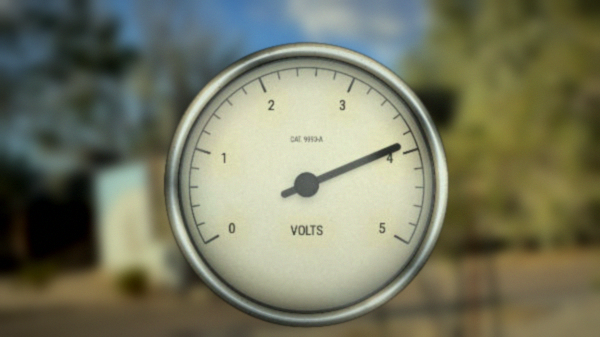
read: 3.9 V
